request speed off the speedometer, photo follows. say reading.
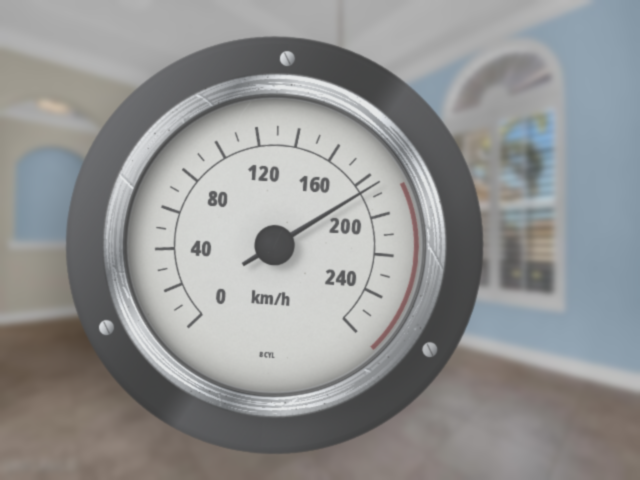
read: 185 km/h
